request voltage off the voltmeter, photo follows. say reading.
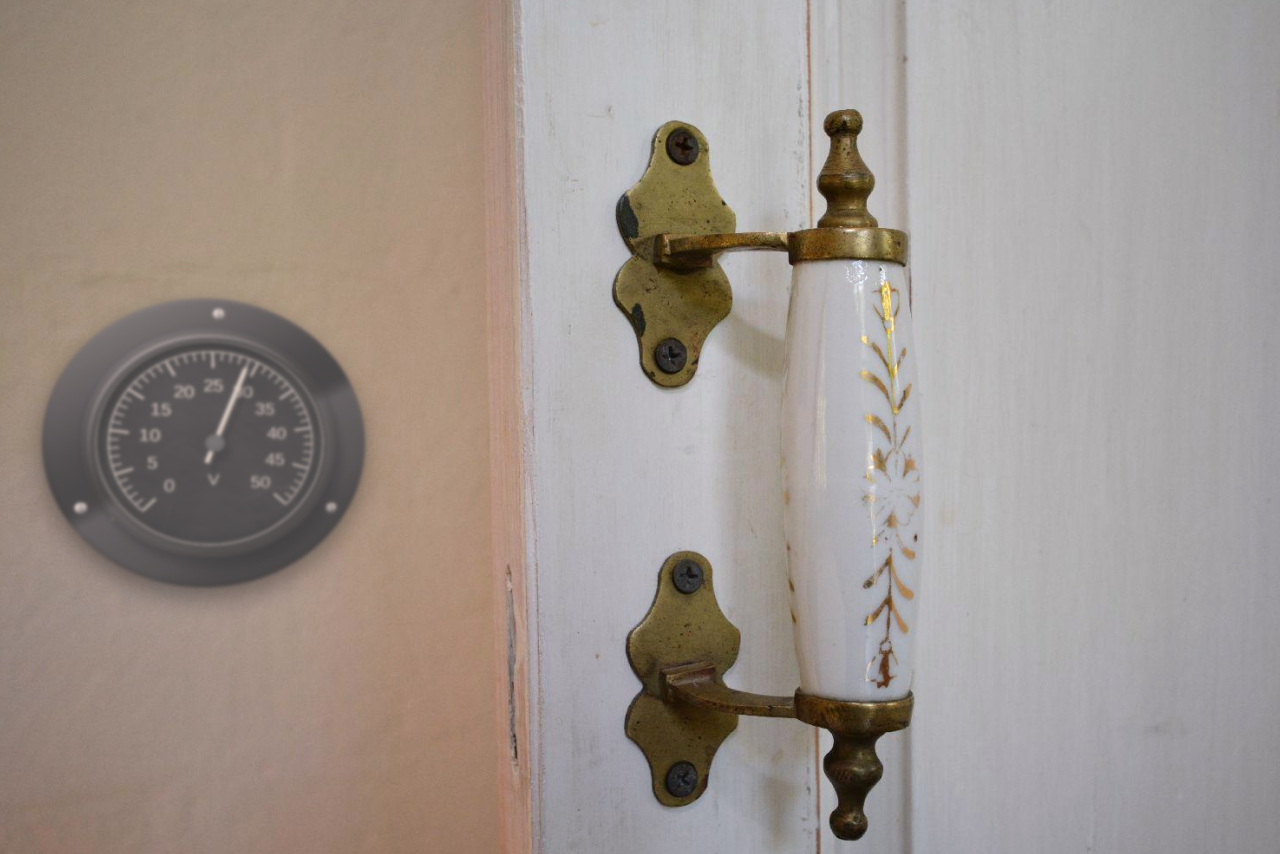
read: 29 V
